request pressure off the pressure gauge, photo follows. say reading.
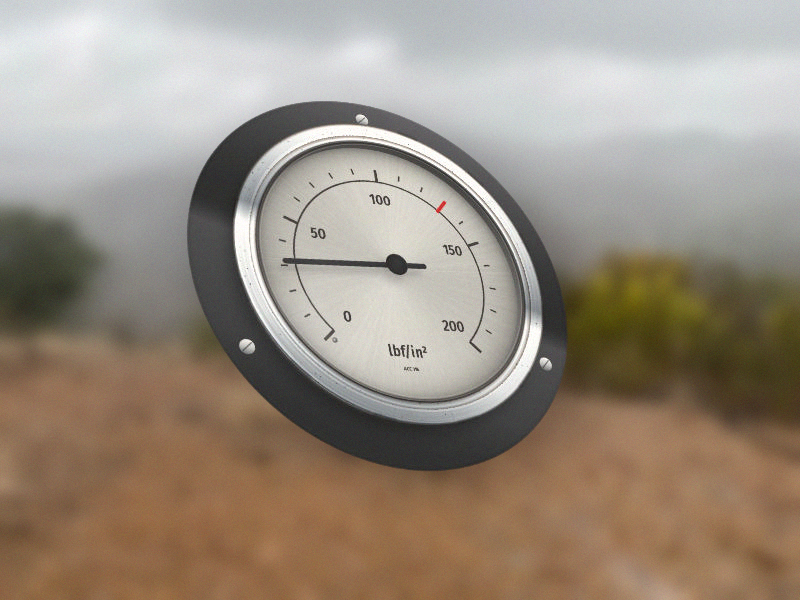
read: 30 psi
